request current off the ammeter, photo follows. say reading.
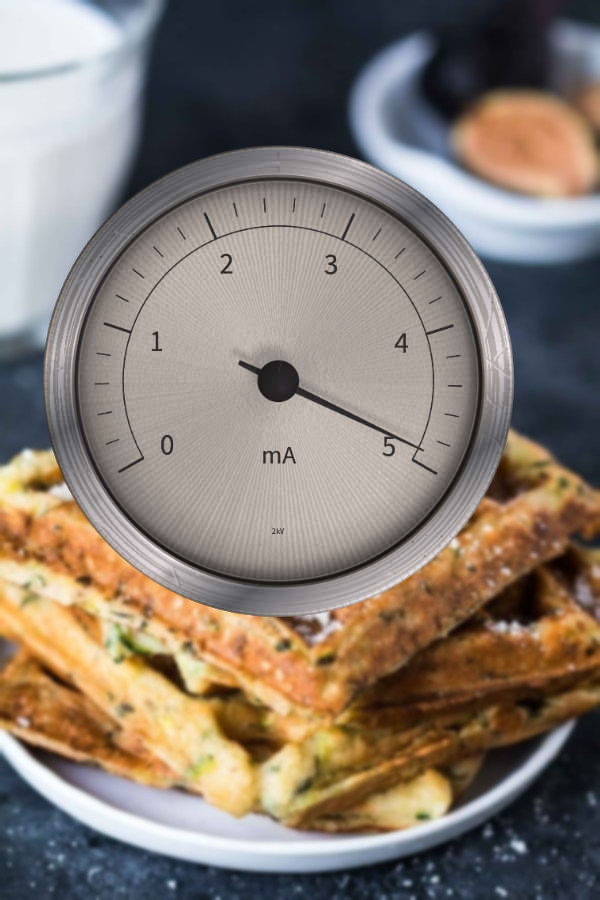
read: 4.9 mA
